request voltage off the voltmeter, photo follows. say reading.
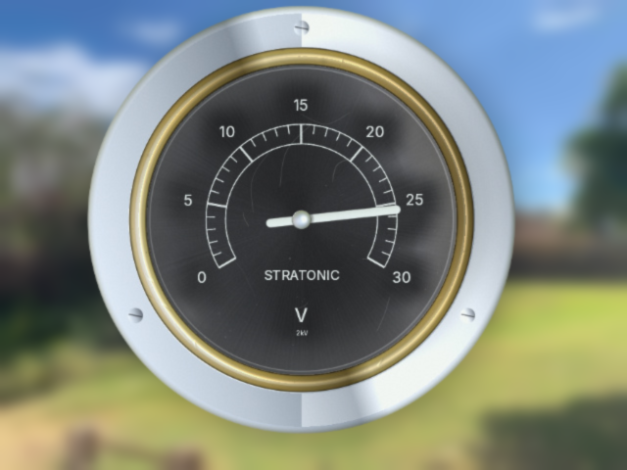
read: 25.5 V
